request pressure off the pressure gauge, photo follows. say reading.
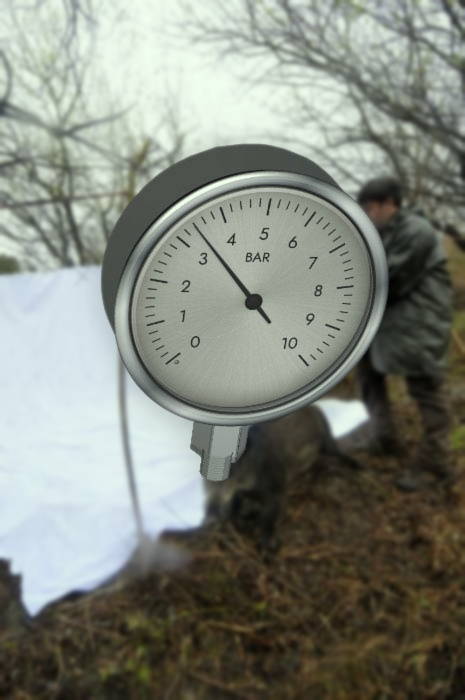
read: 3.4 bar
